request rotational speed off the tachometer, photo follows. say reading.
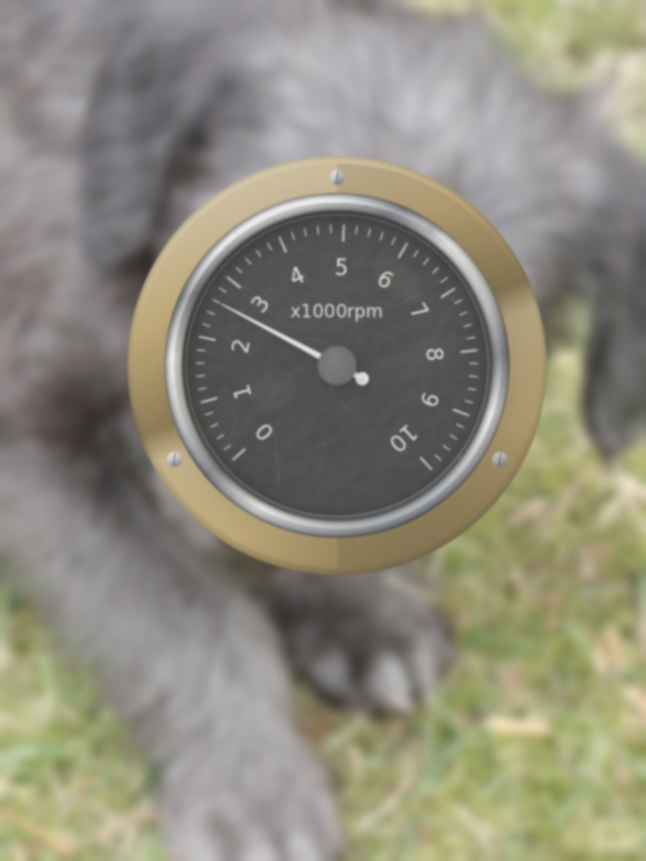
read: 2600 rpm
